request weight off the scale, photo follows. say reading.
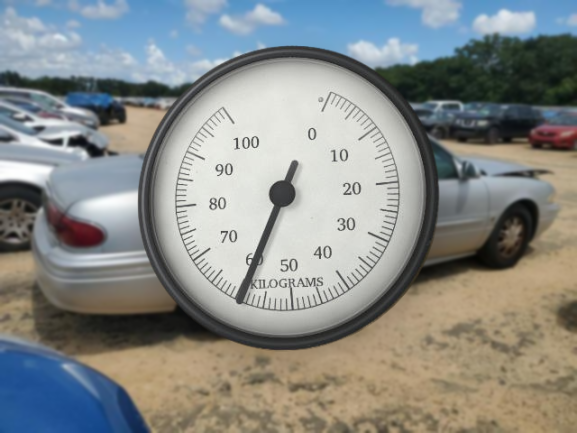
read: 59 kg
